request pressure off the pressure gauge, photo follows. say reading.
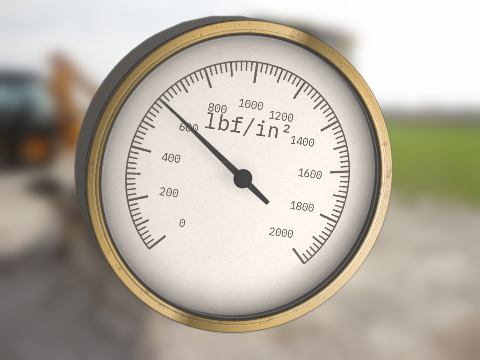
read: 600 psi
